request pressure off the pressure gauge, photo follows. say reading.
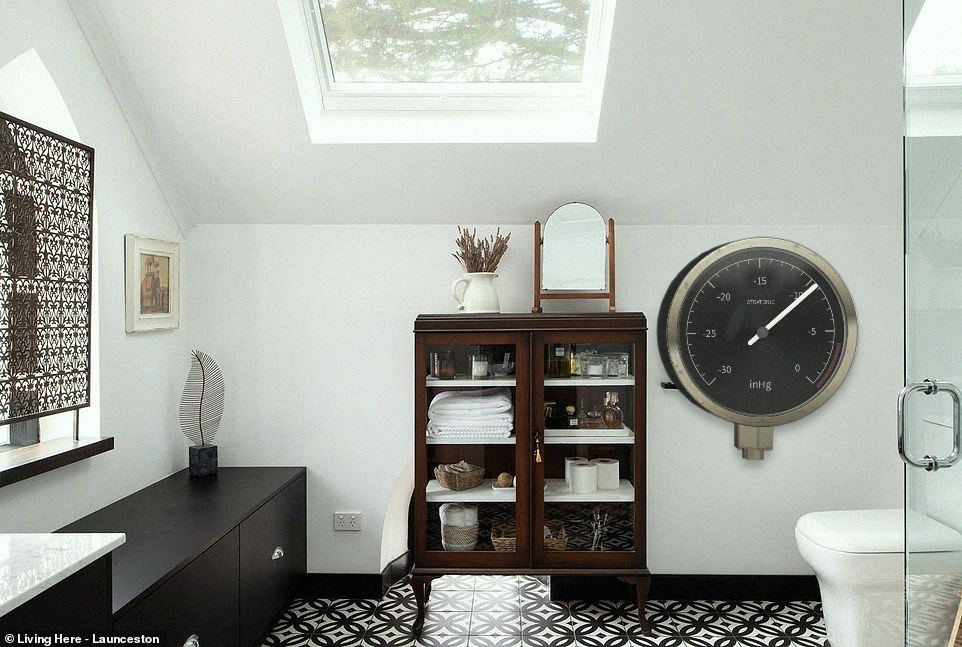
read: -9.5 inHg
